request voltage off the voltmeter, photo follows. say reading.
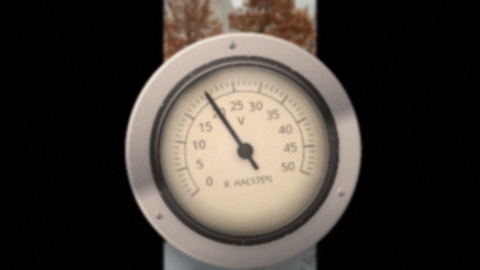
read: 20 V
